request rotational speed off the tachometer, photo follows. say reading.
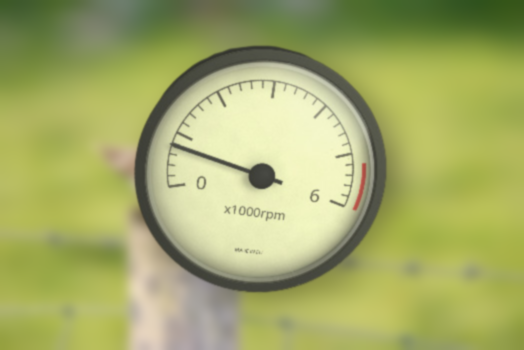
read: 800 rpm
